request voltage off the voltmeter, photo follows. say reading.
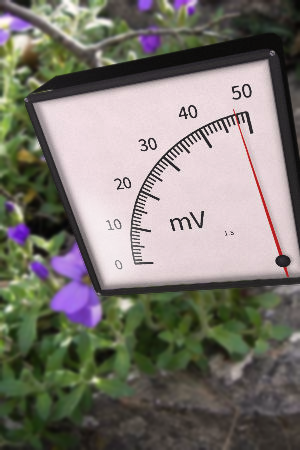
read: 48 mV
